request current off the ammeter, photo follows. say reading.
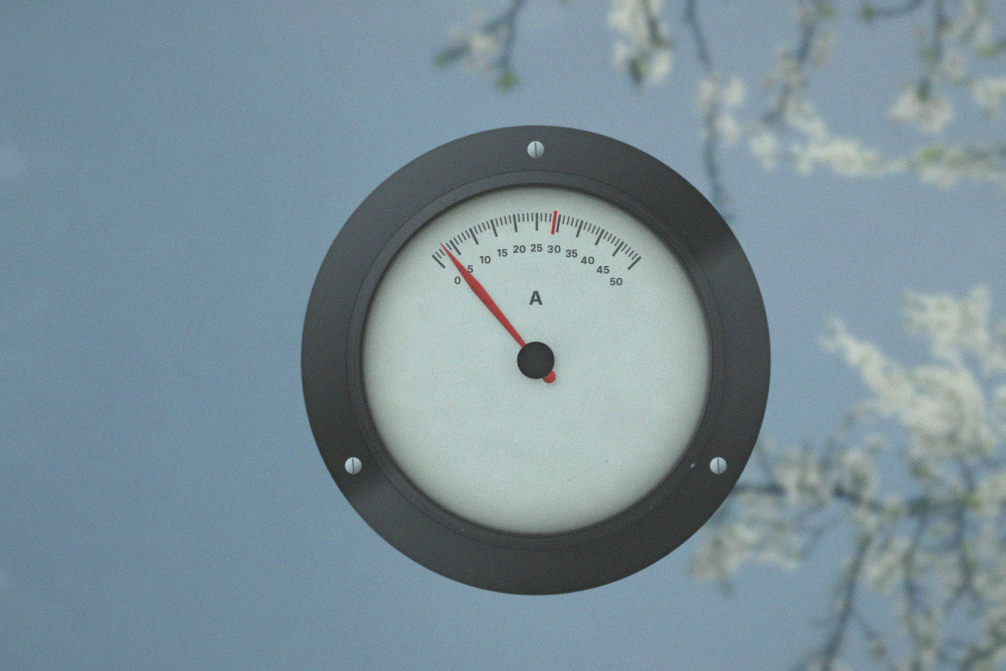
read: 3 A
